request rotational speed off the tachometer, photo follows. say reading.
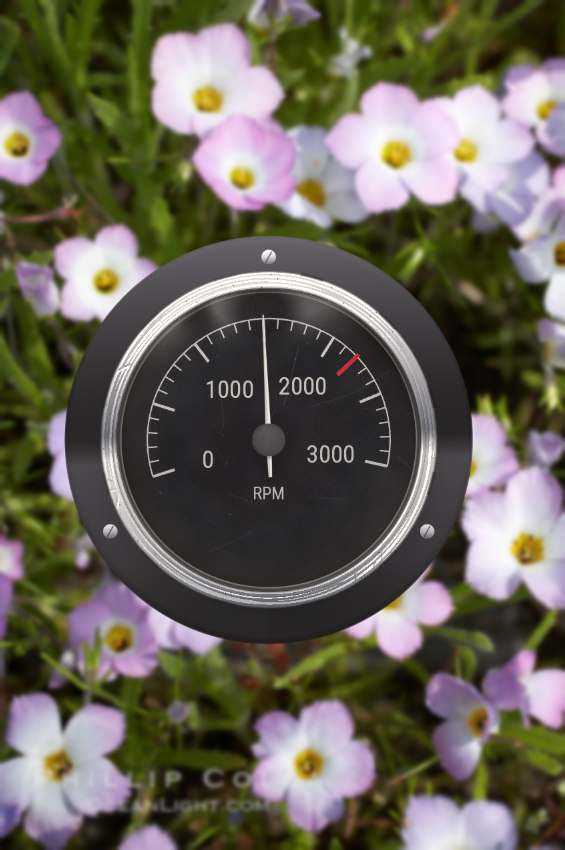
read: 1500 rpm
